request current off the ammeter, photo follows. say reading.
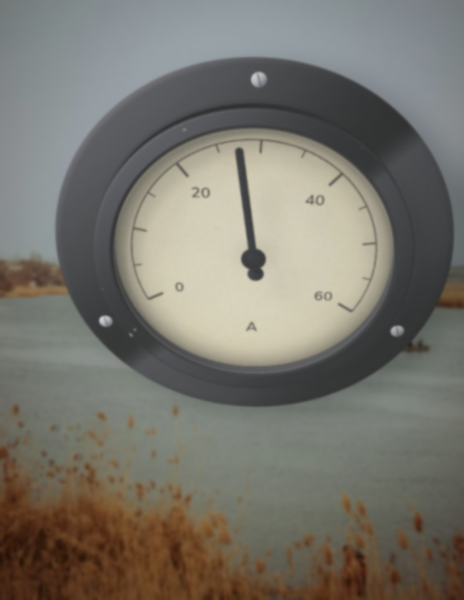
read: 27.5 A
